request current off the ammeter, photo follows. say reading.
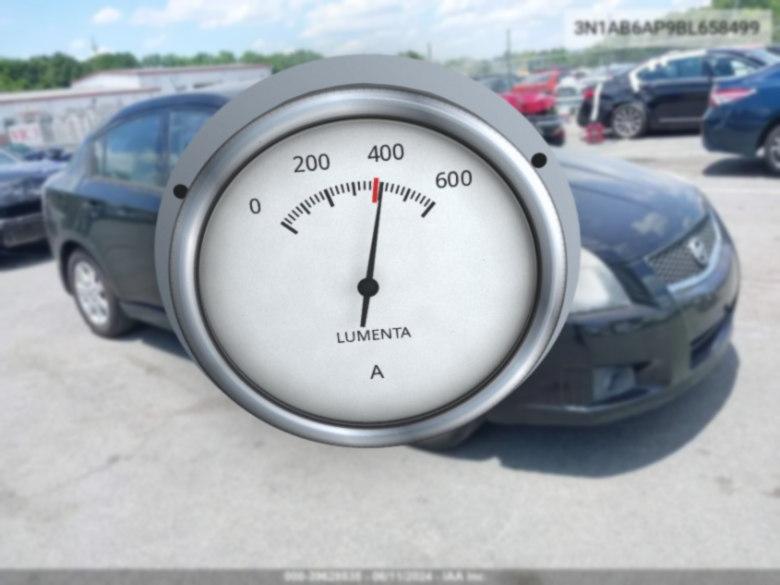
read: 400 A
